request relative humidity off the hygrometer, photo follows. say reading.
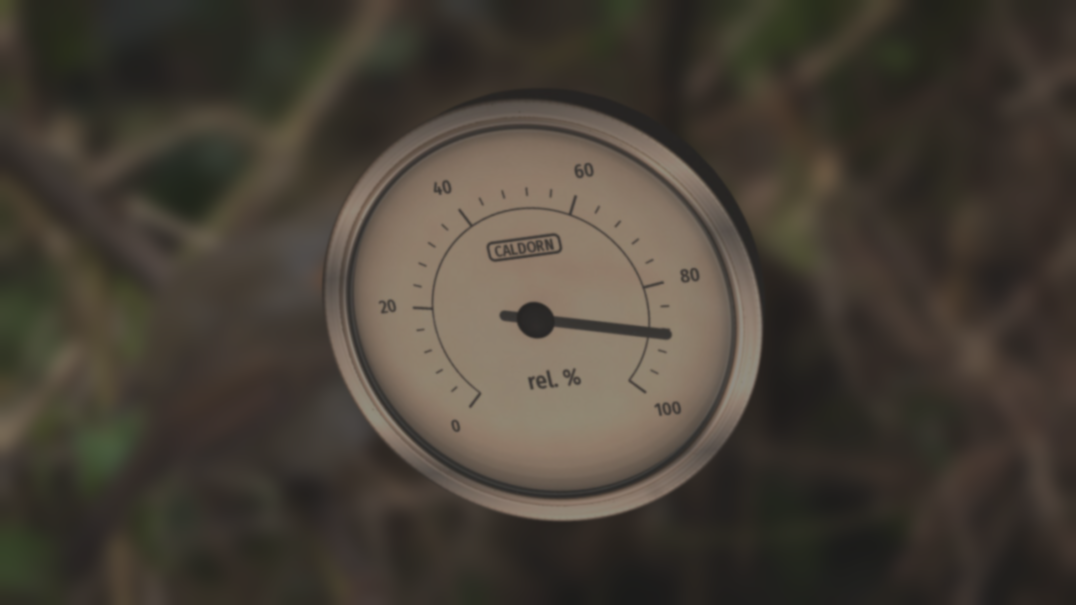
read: 88 %
